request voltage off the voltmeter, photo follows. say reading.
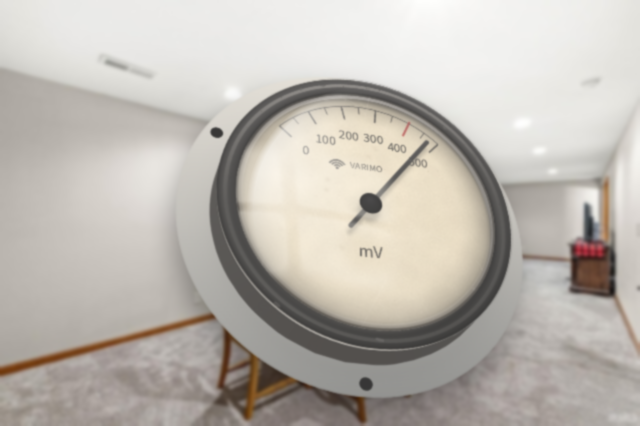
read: 475 mV
